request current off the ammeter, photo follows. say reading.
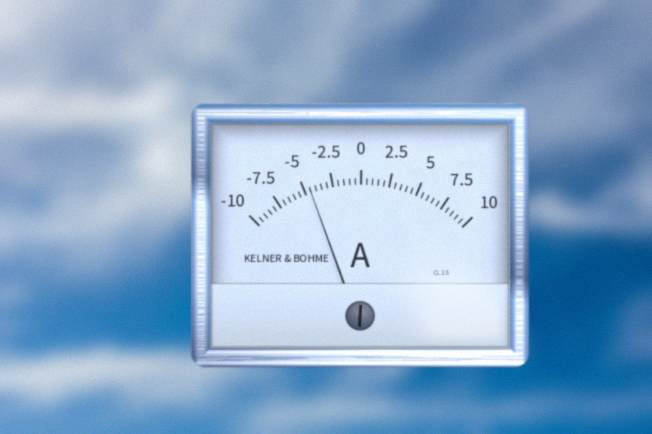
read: -4.5 A
